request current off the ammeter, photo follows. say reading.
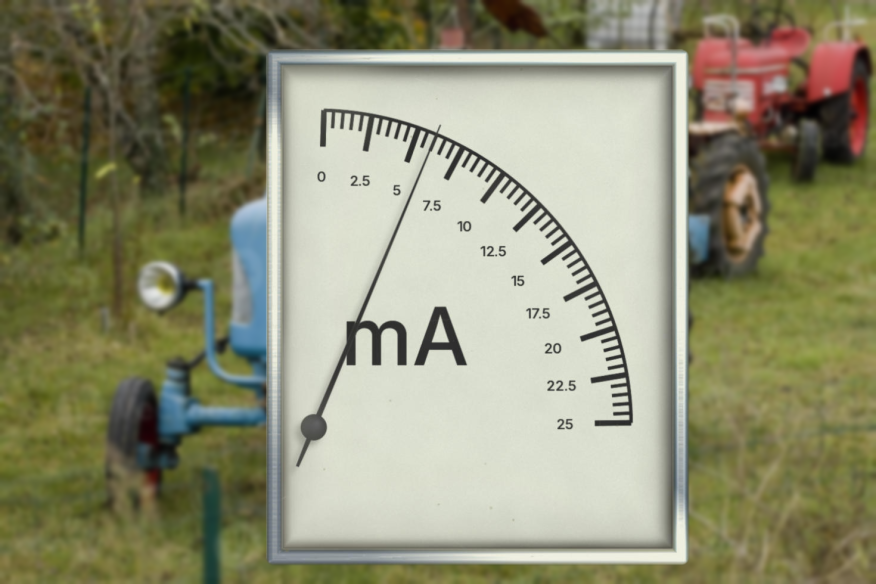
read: 6 mA
